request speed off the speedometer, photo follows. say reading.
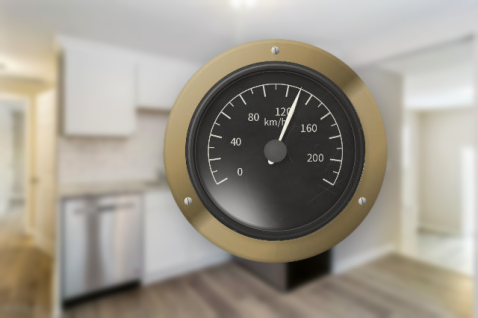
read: 130 km/h
